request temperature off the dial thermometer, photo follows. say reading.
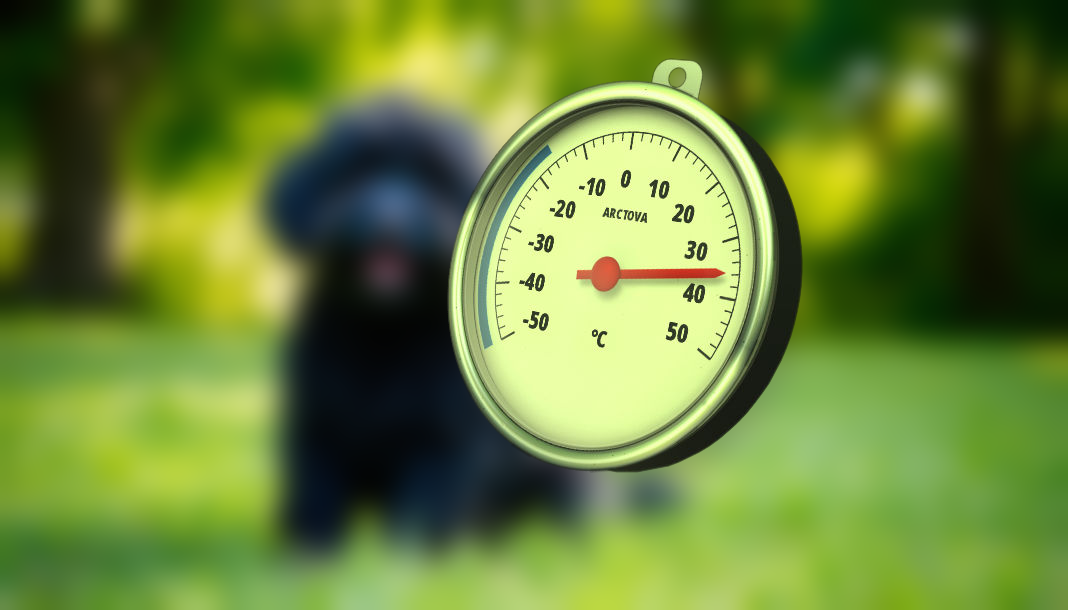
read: 36 °C
